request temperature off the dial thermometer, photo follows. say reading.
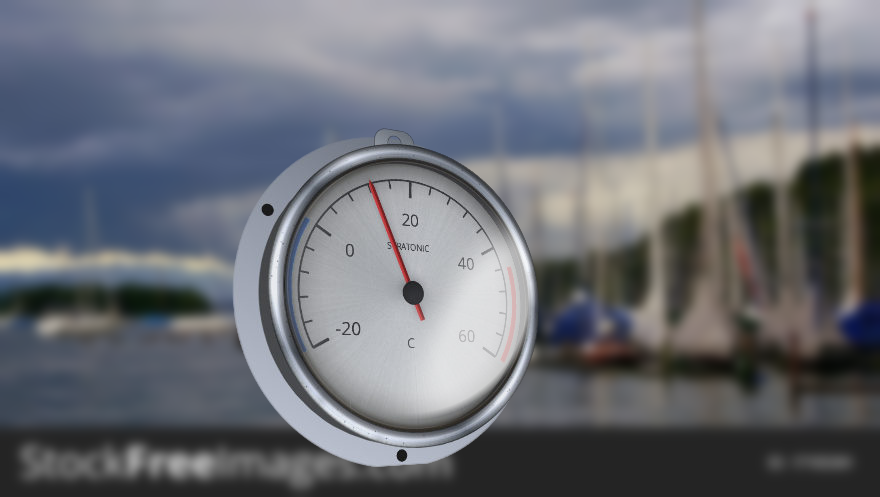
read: 12 °C
